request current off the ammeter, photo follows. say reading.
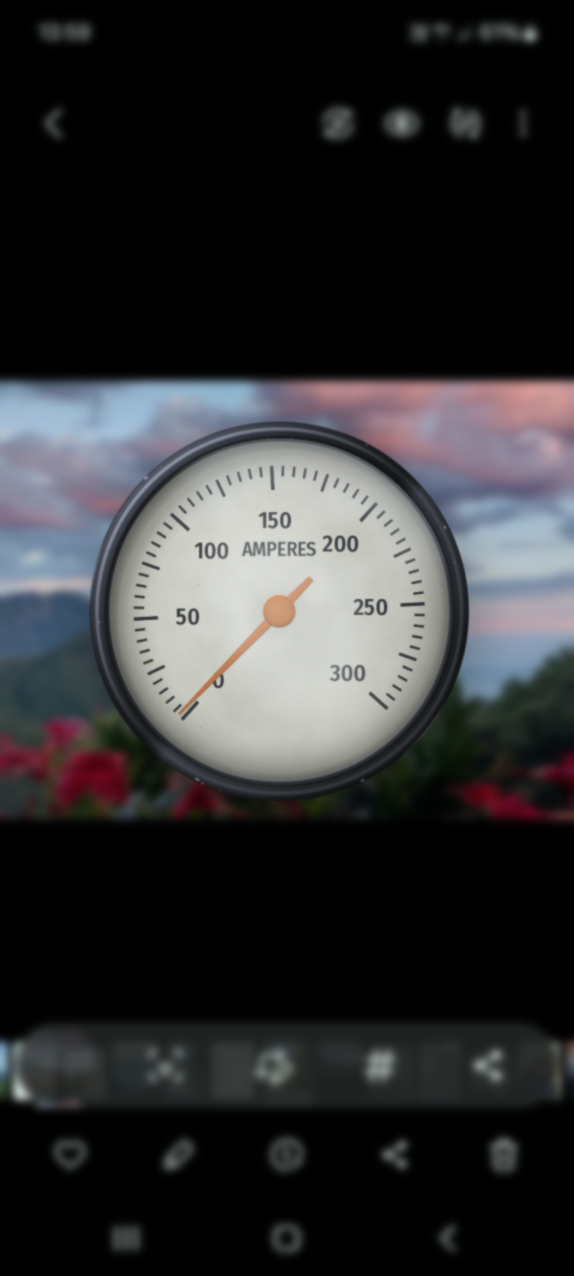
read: 2.5 A
